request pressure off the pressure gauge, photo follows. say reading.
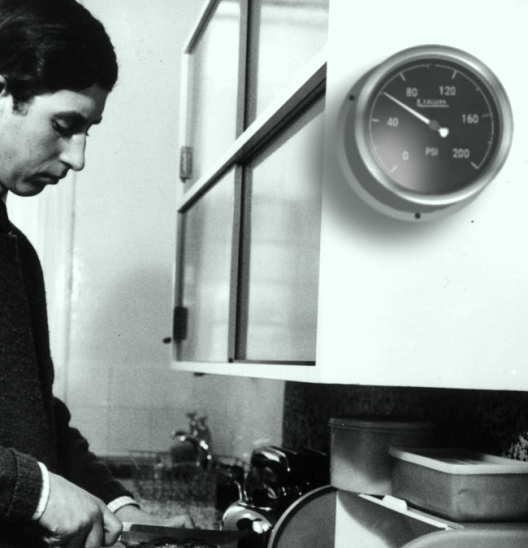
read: 60 psi
